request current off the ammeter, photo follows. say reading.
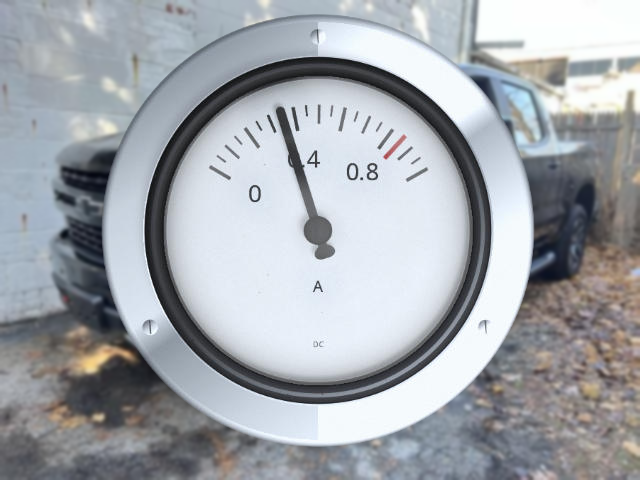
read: 0.35 A
